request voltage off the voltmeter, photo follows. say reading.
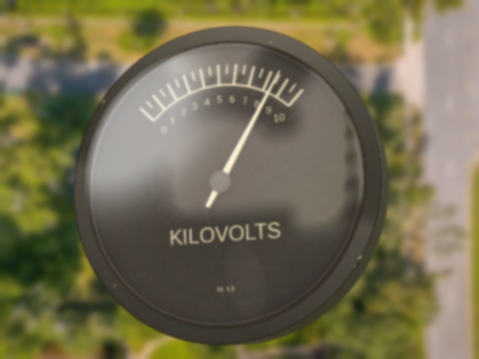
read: 8.5 kV
